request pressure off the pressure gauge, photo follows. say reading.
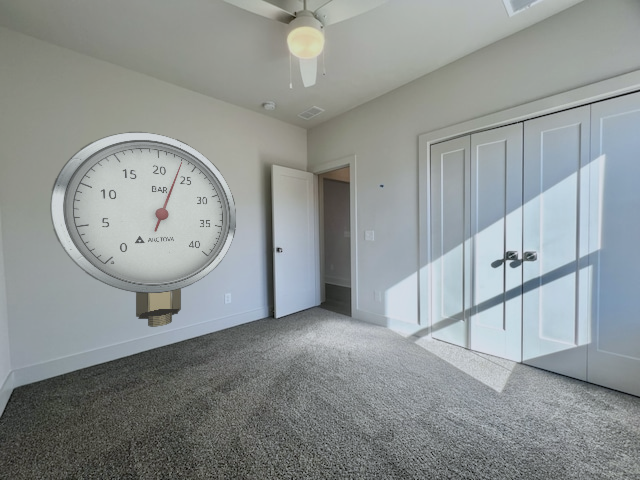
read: 23 bar
